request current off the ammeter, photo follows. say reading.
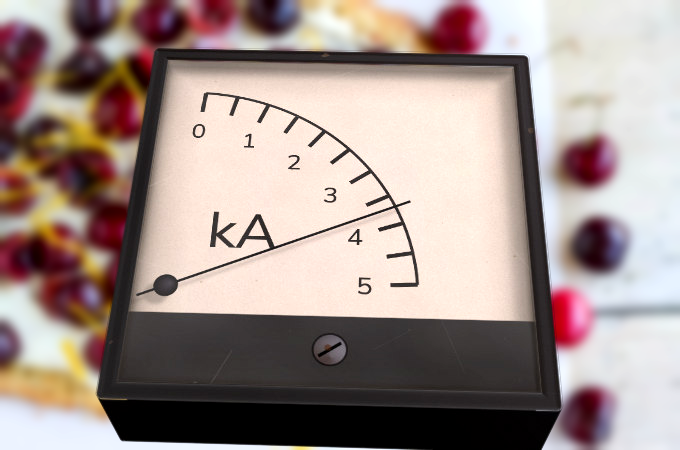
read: 3.75 kA
